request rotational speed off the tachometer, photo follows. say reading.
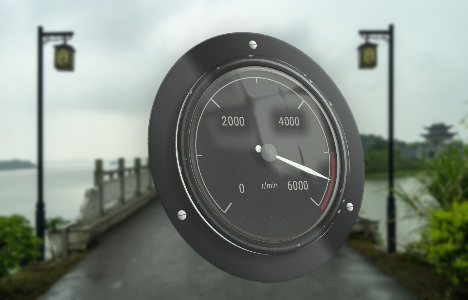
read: 5500 rpm
